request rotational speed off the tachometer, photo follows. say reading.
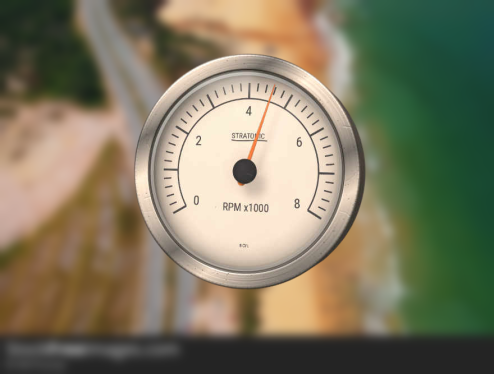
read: 4600 rpm
